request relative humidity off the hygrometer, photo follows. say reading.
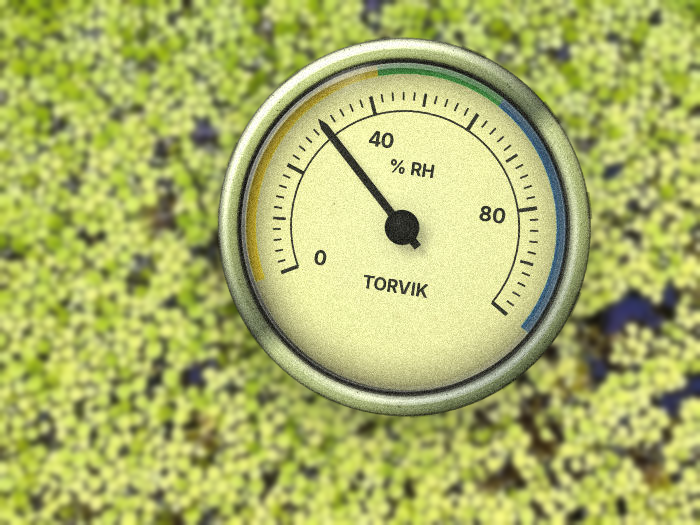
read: 30 %
